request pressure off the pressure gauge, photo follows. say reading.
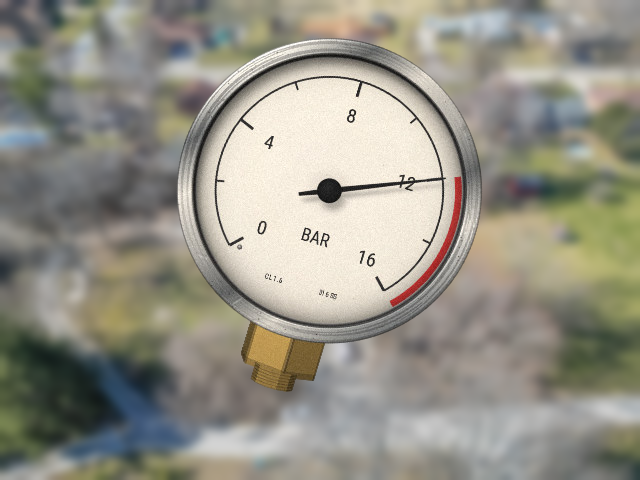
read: 12 bar
